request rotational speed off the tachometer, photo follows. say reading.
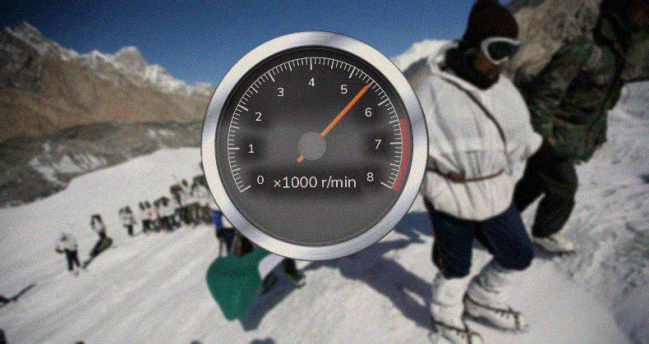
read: 5500 rpm
